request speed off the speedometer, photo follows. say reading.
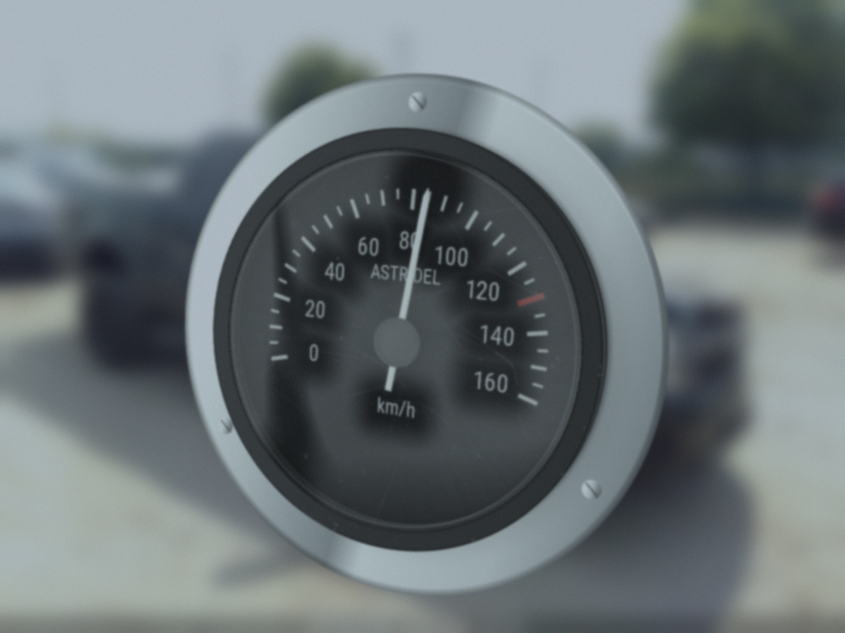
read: 85 km/h
